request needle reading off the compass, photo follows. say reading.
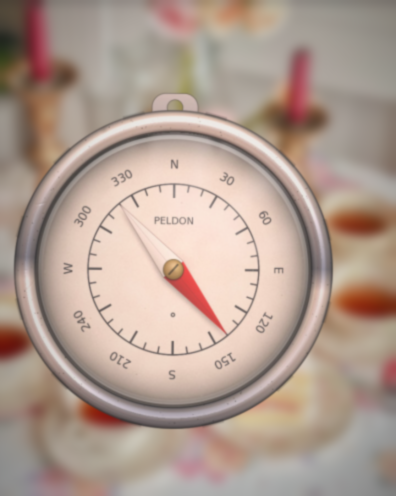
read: 140 °
